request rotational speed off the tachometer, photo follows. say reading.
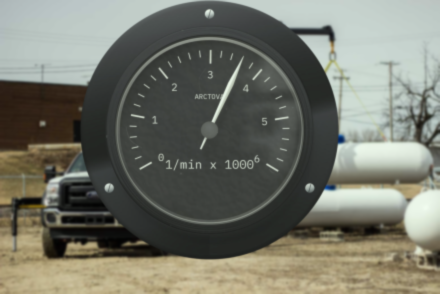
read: 3600 rpm
